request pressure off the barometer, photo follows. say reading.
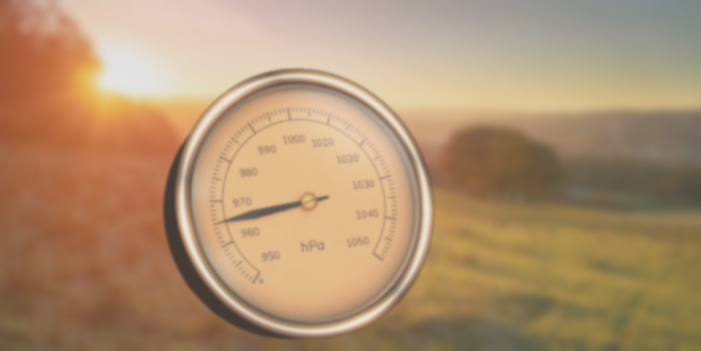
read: 965 hPa
